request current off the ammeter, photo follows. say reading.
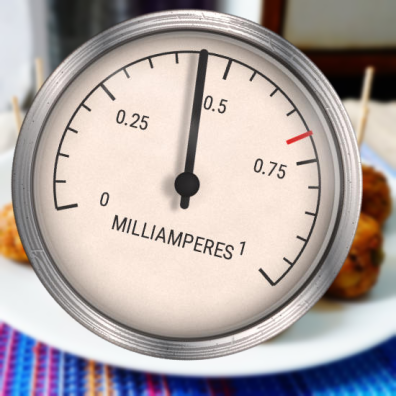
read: 0.45 mA
